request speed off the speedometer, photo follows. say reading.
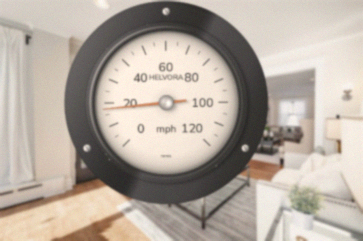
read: 17.5 mph
